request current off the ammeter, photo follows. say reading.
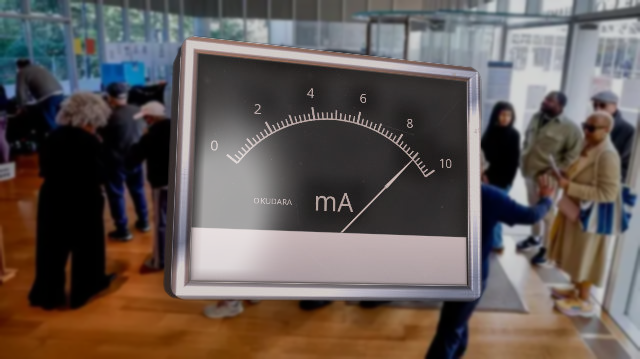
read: 9 mA
